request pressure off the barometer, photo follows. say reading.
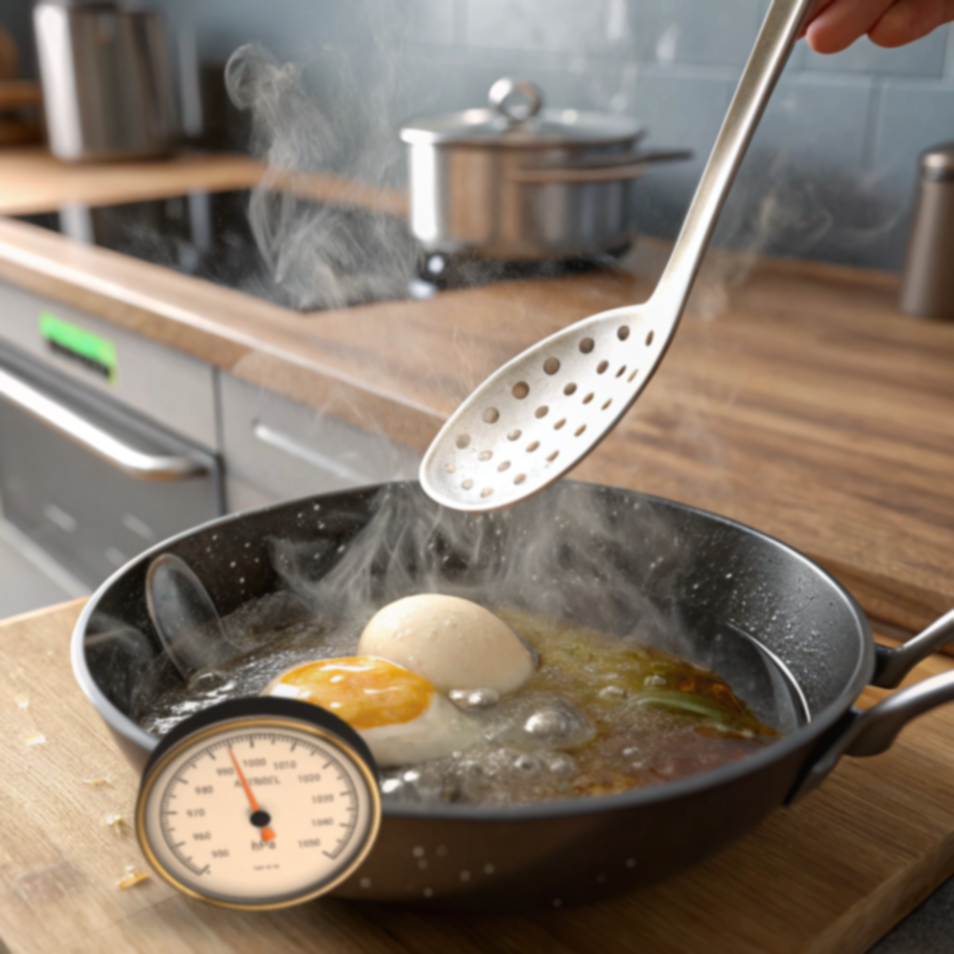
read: 995 hPa
